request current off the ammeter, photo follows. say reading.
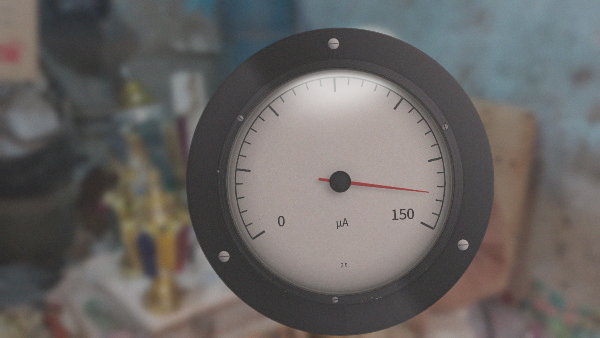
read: 137.5 µA
